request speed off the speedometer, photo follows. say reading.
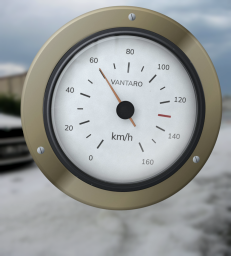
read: 60 km/h
